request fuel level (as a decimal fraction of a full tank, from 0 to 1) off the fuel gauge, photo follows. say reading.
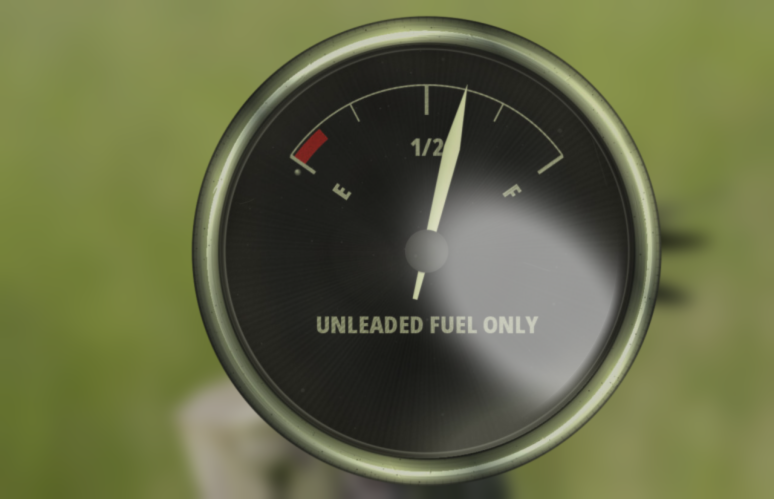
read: 0.625
